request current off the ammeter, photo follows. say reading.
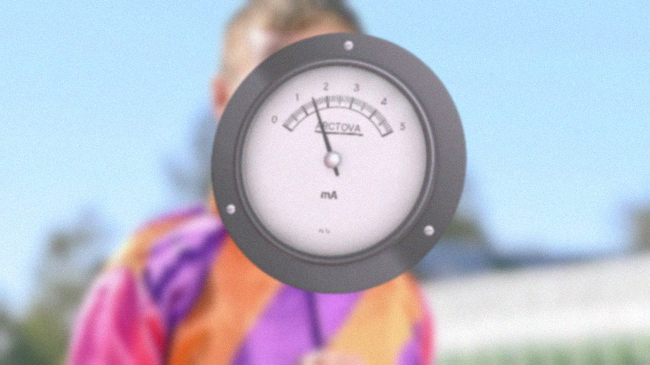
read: 1.5 mA
